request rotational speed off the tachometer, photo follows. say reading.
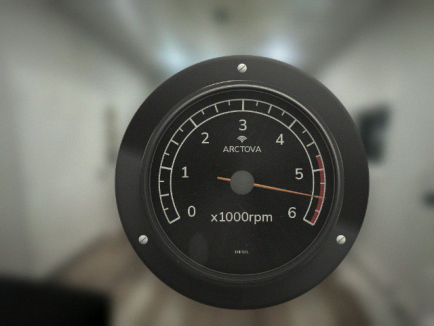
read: 5500 rpm
